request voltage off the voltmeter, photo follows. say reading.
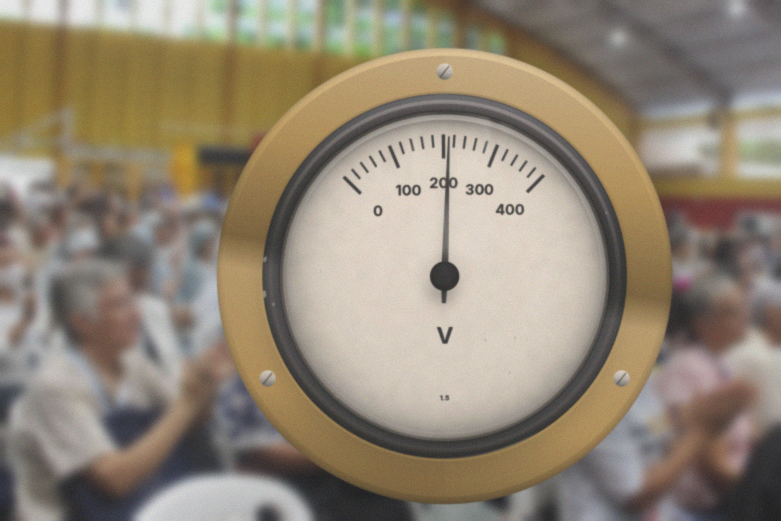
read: 210 V
